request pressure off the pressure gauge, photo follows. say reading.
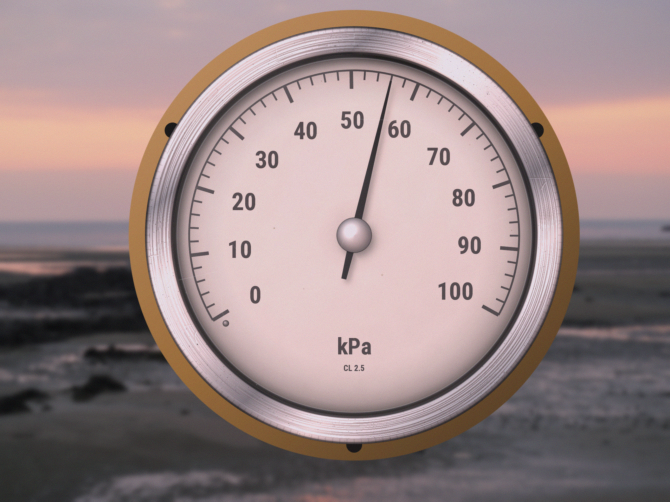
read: 56 kPa
